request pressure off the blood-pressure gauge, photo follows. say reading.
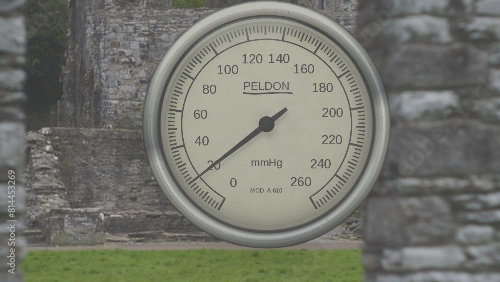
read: 20 mmHg
